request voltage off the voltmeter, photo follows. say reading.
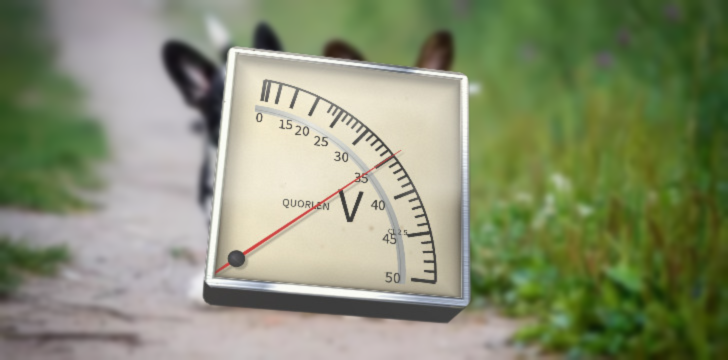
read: 35 V
